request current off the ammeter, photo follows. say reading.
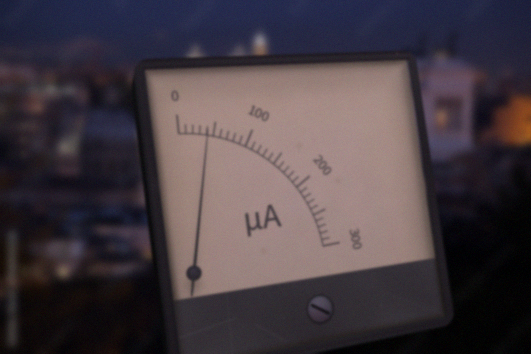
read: 40 µA
